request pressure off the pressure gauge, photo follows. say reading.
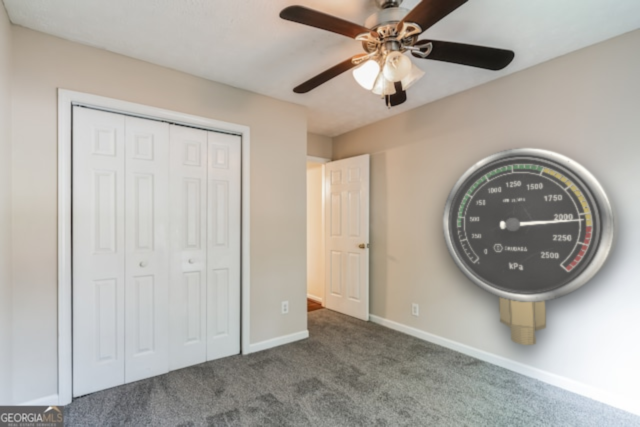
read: 2050 kPa
